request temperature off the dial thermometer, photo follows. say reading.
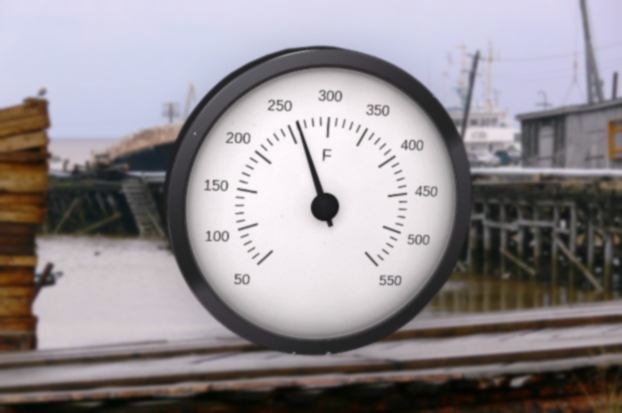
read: 260 °F
